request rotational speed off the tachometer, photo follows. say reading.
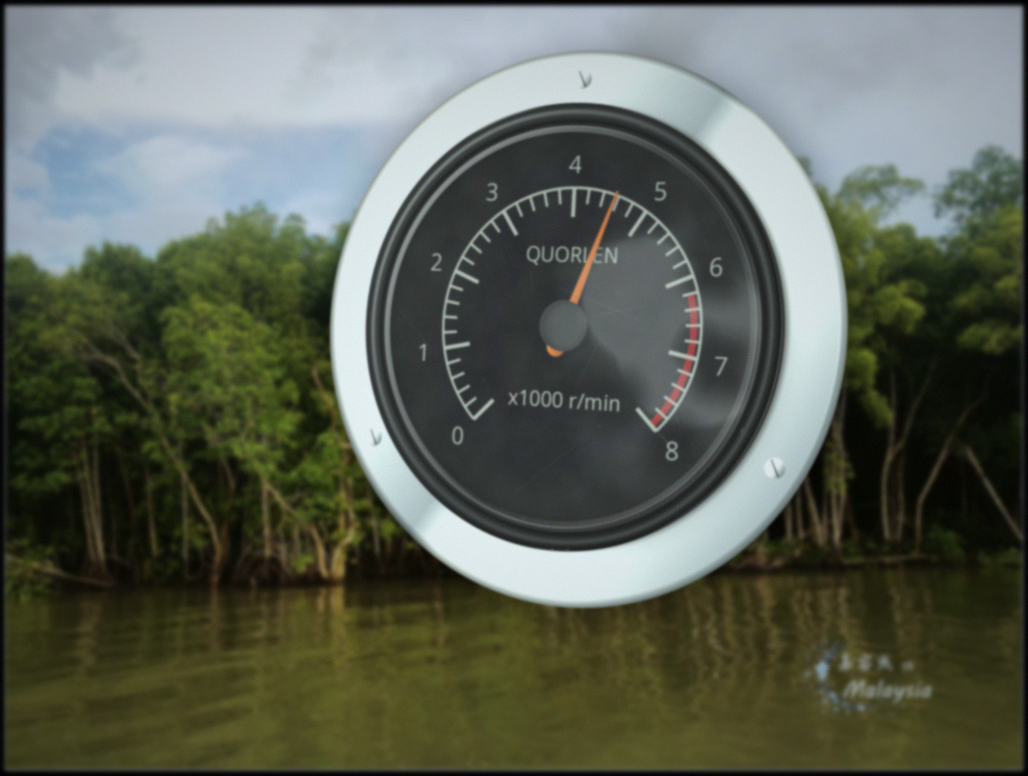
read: 4600 rpm
